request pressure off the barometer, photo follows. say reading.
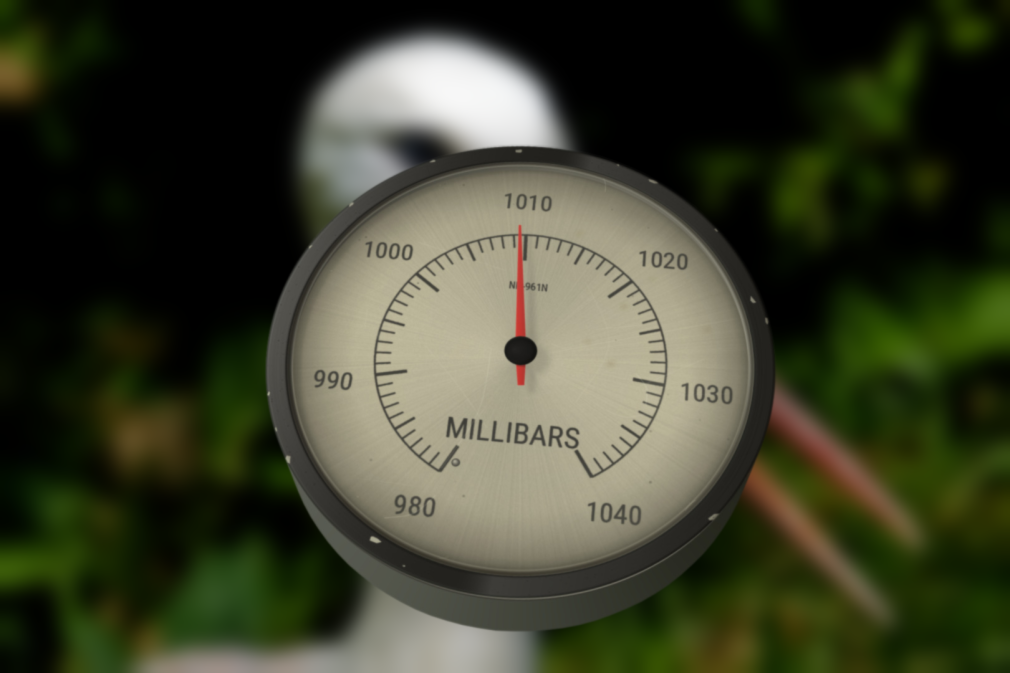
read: 1009.5 mbar
